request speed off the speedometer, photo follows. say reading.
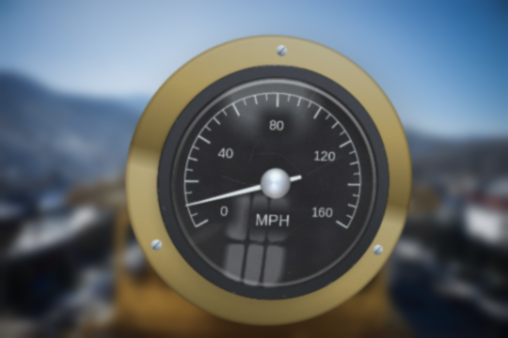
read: 10 mph
